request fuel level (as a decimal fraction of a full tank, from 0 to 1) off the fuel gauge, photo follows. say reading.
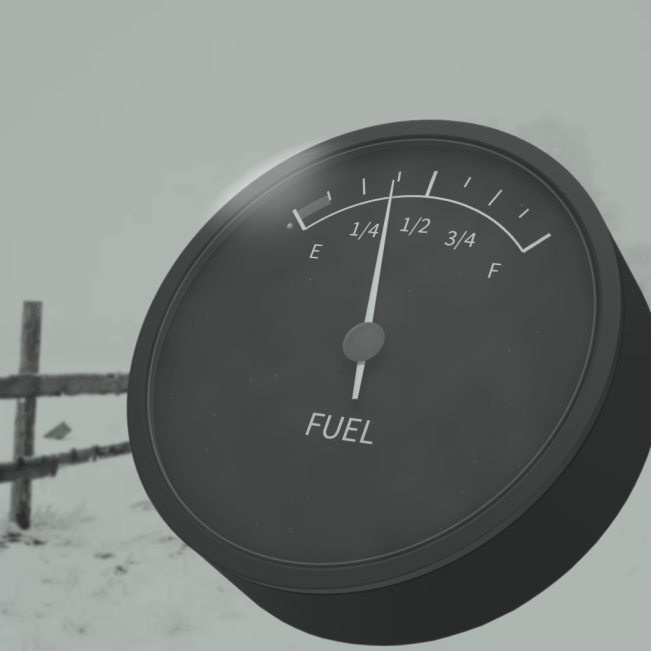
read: 0.375
